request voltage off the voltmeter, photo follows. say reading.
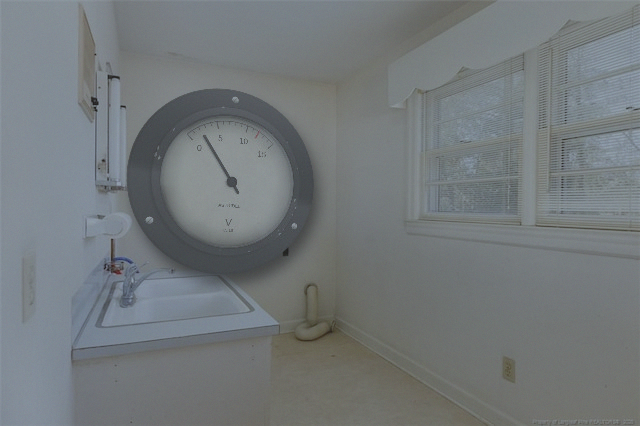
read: 2 V
